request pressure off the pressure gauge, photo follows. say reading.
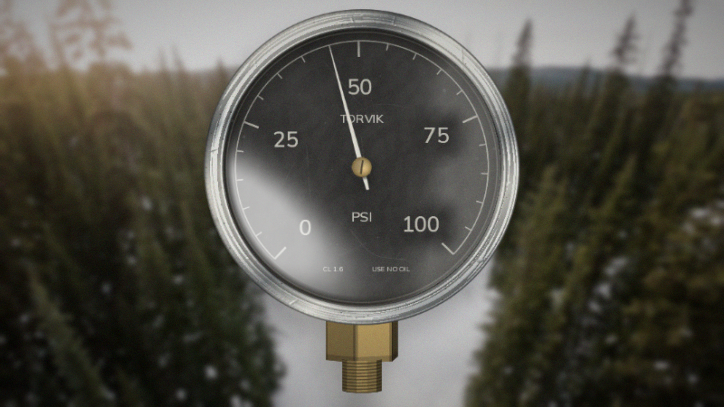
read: 45 psi
